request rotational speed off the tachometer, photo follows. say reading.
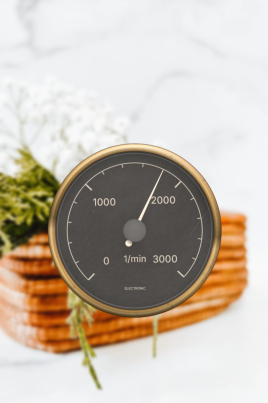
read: 1800 rpm
